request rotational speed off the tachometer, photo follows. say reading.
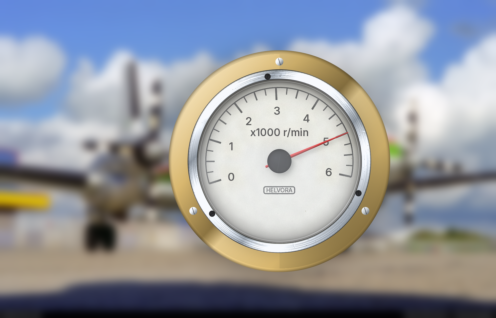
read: 5000 rpm
